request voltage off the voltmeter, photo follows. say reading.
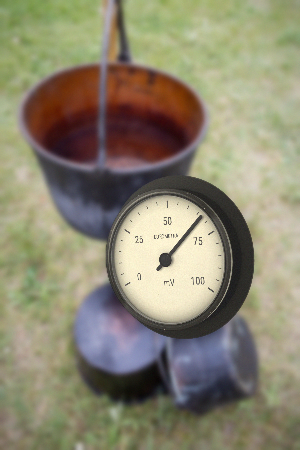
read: 67.5 mV
